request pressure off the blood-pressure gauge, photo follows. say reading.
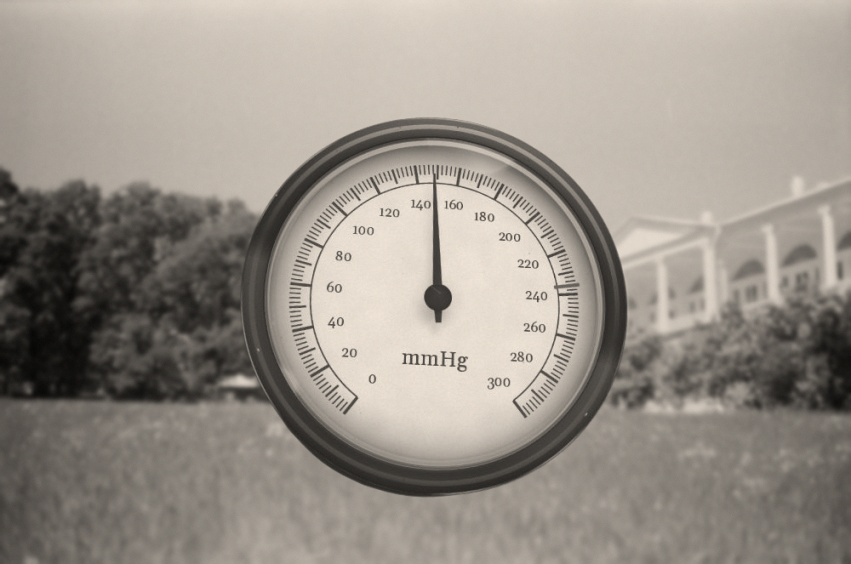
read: 148 mmHg
